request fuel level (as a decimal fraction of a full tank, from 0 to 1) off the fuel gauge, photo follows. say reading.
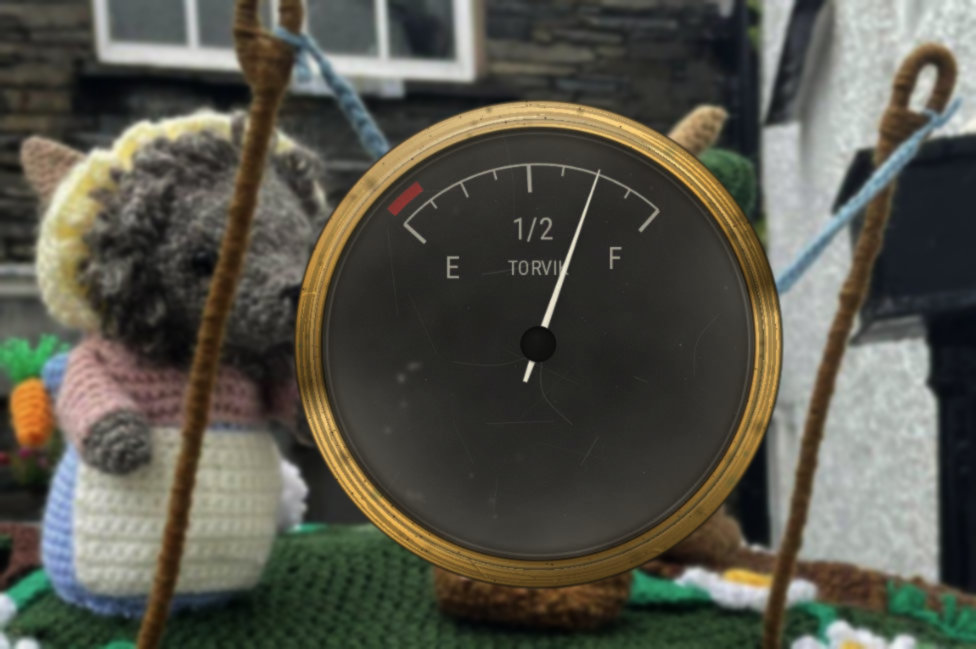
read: 0.75
